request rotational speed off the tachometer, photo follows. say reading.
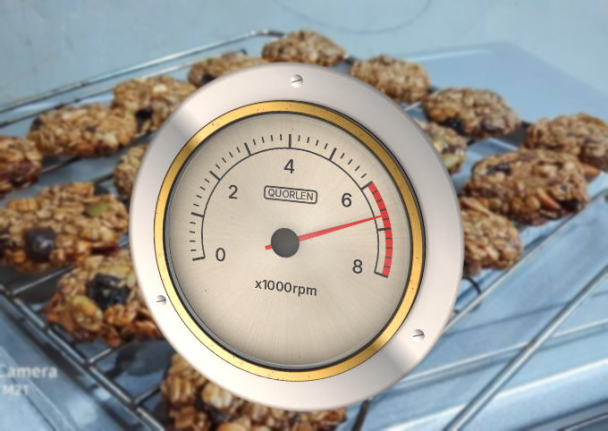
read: 6700 rpm
